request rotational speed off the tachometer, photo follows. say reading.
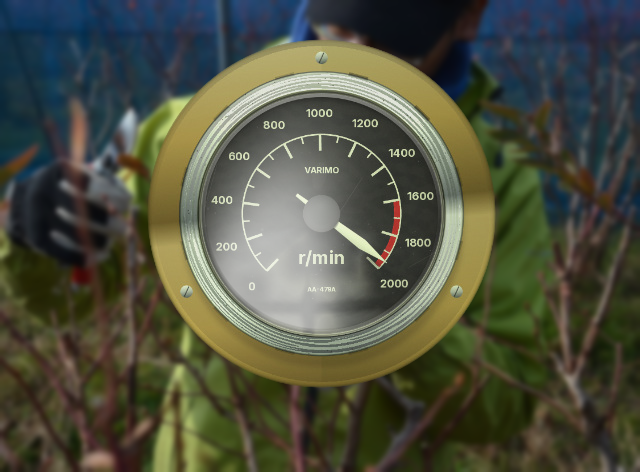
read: 1950 rpm
